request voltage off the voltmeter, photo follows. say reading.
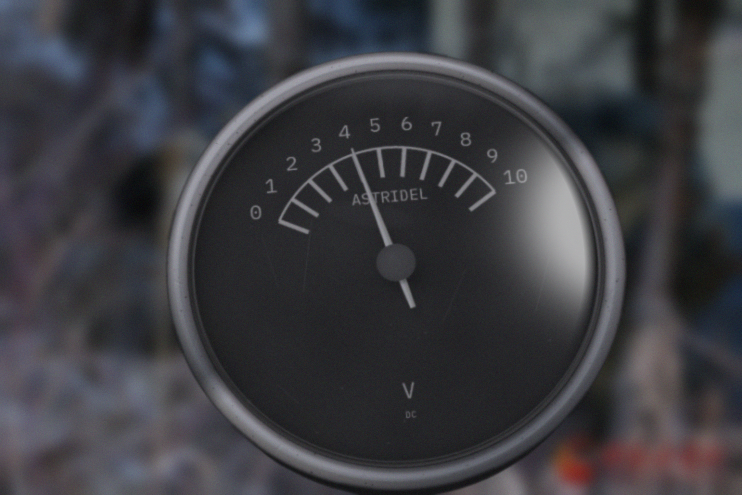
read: 4 V
